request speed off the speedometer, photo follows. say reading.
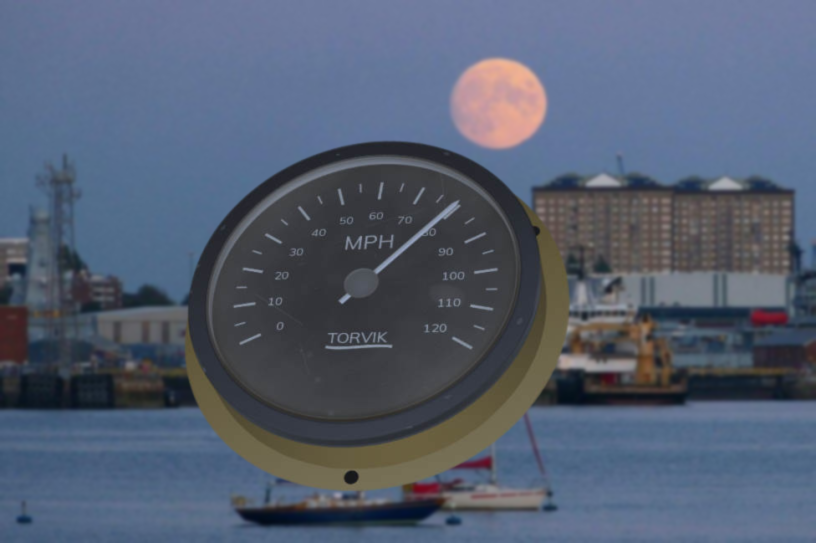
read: 80 mph
